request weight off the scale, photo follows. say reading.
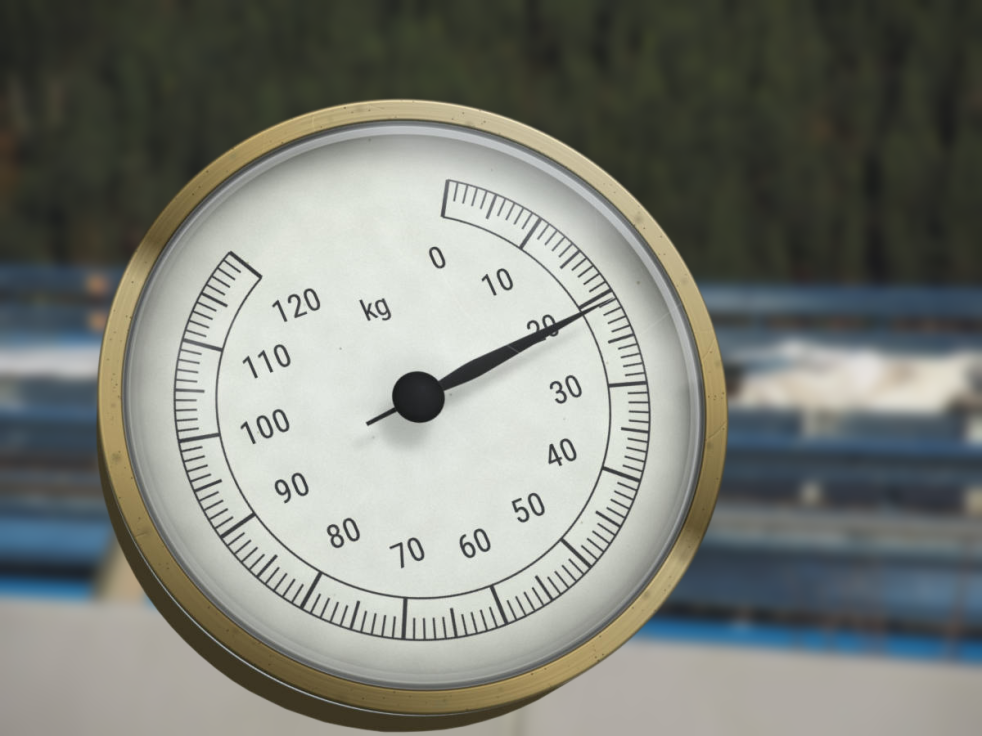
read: 21 kg
